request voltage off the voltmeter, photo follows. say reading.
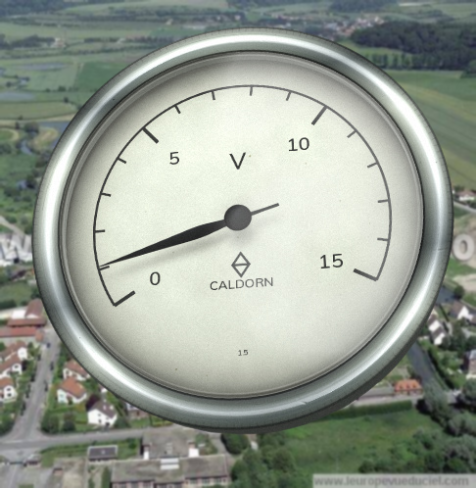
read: 1 V
